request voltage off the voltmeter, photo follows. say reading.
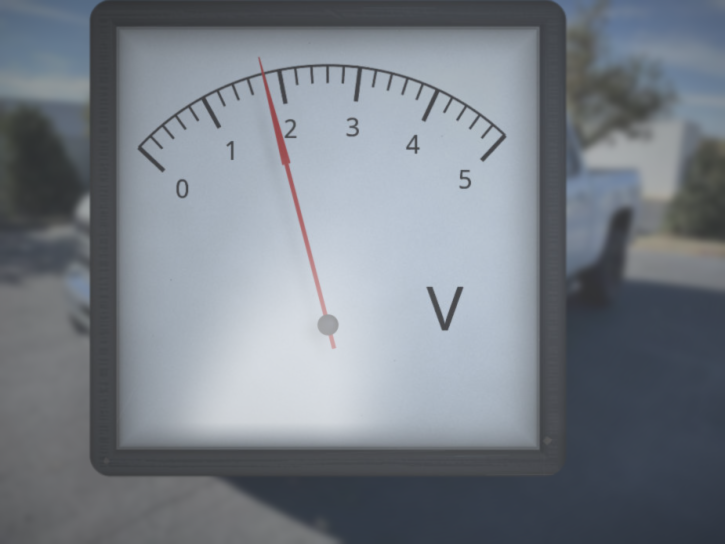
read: 1.8 V
